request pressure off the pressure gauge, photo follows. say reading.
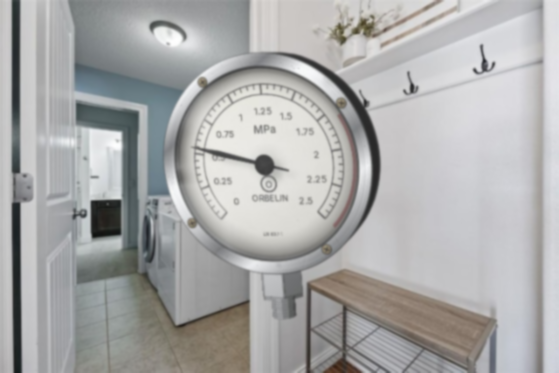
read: 0.55 MPa
